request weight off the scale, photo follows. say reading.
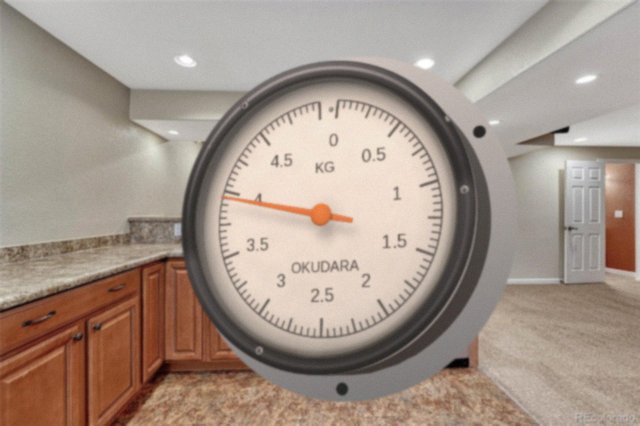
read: 3.95 kg
